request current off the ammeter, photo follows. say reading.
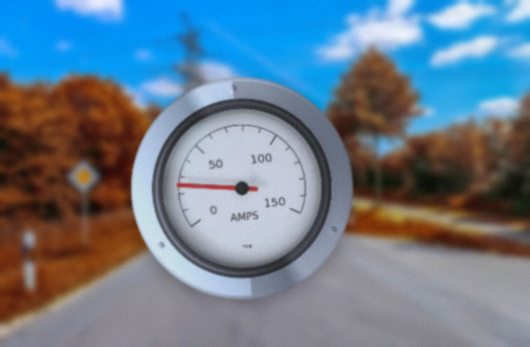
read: 25 A
